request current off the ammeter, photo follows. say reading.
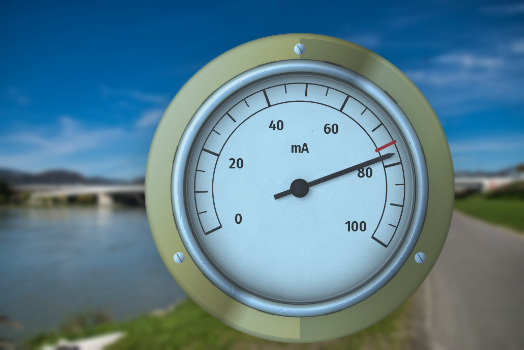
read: 77.5 mA
